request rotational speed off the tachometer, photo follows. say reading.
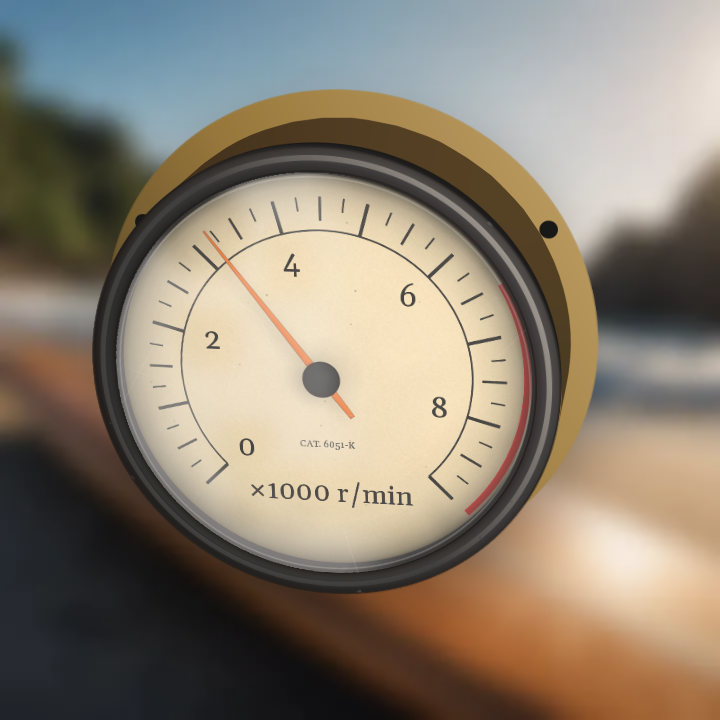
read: 3250 rpm
